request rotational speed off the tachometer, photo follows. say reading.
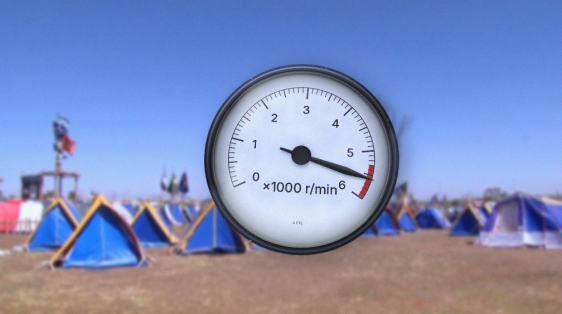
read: 5600 rpm
